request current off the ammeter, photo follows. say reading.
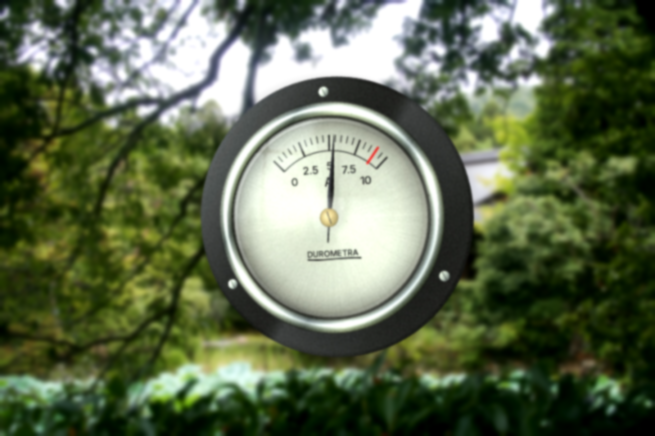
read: 5.5 A
